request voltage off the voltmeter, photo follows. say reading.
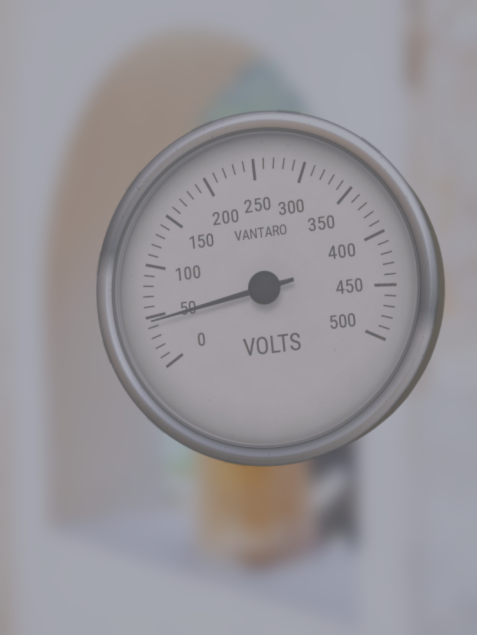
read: 45 V
